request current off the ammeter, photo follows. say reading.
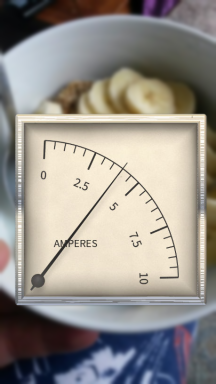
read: 4 A
